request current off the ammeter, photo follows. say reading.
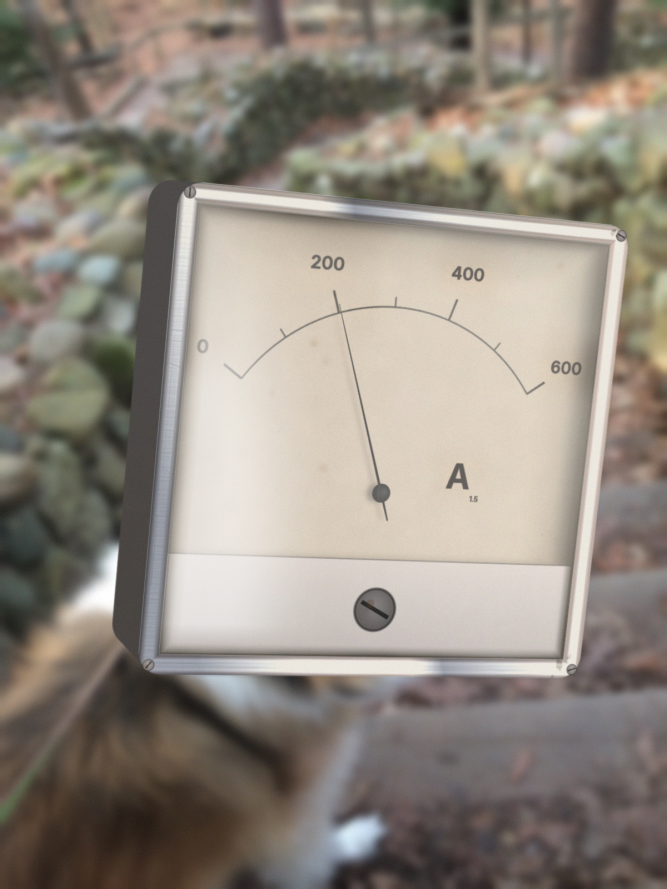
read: 200 A
